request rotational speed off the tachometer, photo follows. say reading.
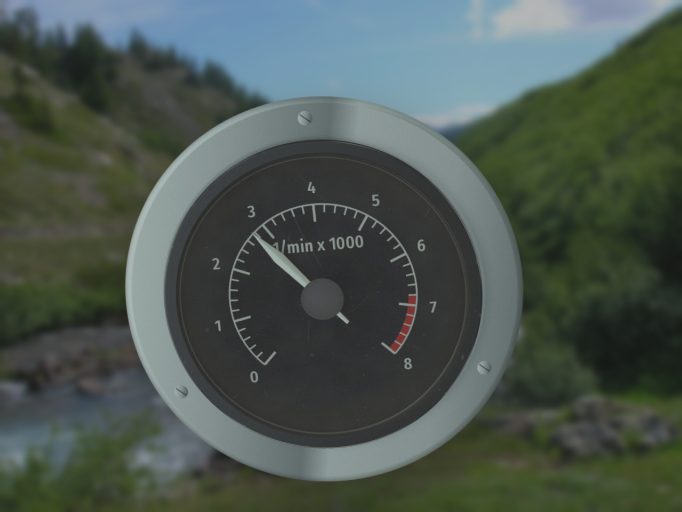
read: 2800 rpm
